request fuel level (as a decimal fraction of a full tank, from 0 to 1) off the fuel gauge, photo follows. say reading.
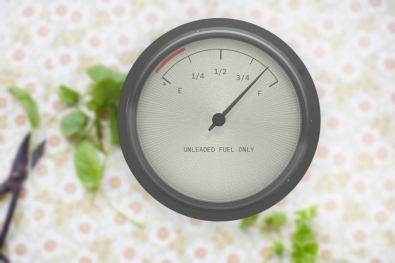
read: 0.875
